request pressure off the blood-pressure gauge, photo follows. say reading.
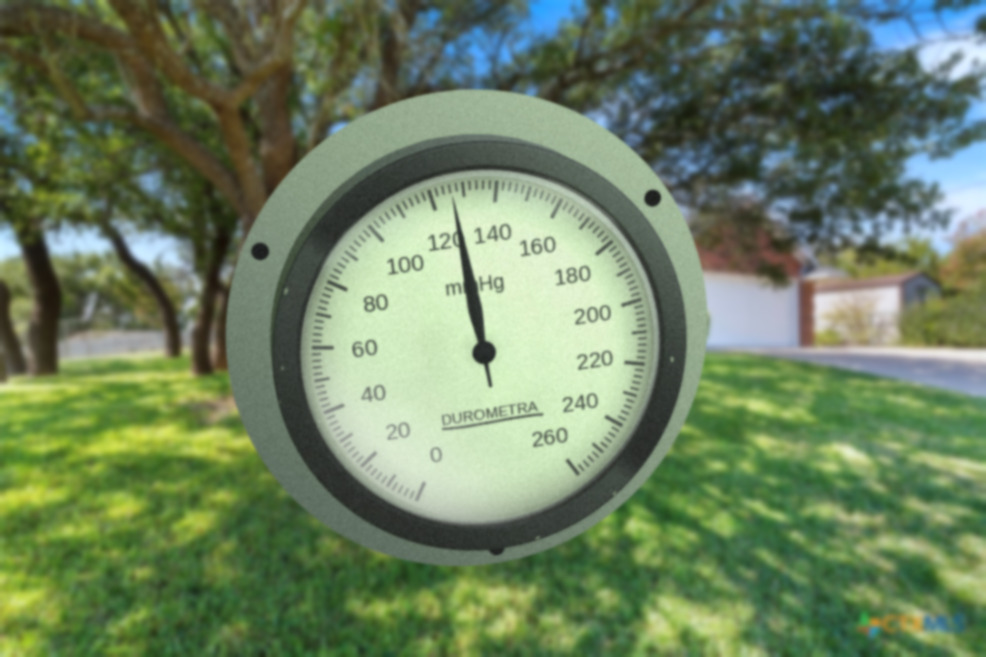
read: 126 mmHg
